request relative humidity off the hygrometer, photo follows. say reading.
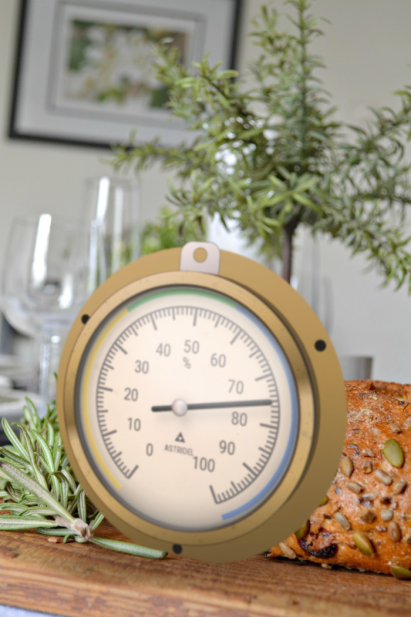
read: 75 %
